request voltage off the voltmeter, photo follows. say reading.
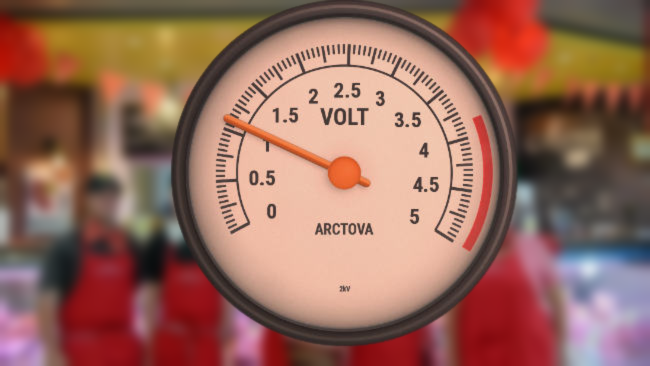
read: 1.1 V
